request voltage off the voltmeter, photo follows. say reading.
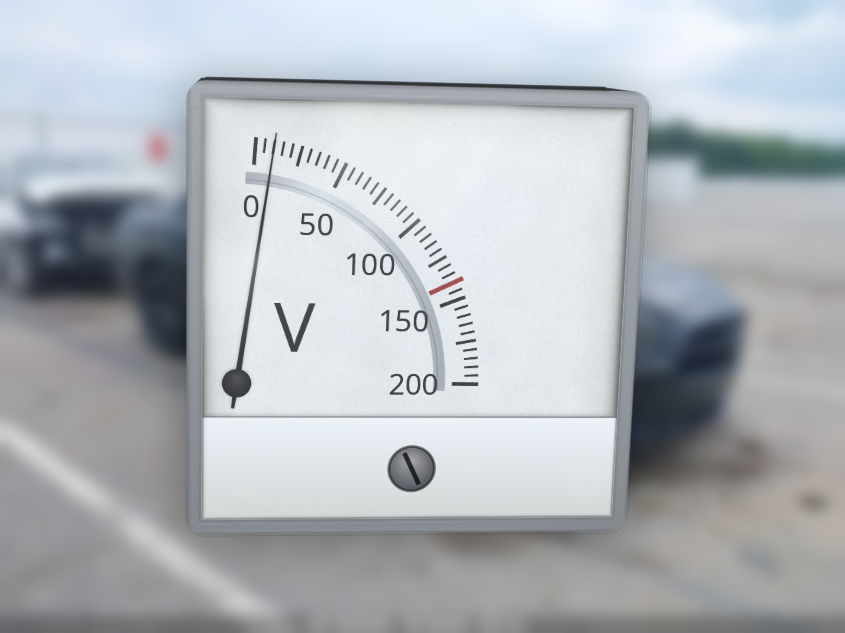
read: 10 V
